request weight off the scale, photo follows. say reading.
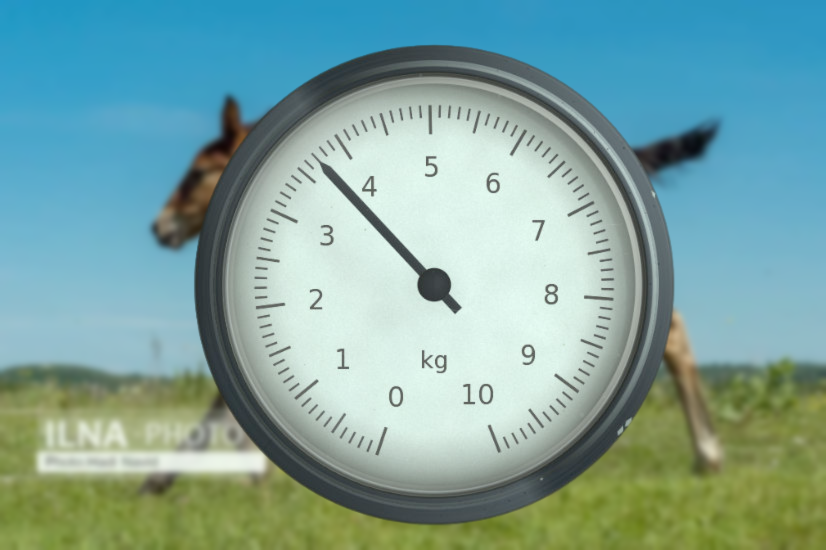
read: 3.7 kg
